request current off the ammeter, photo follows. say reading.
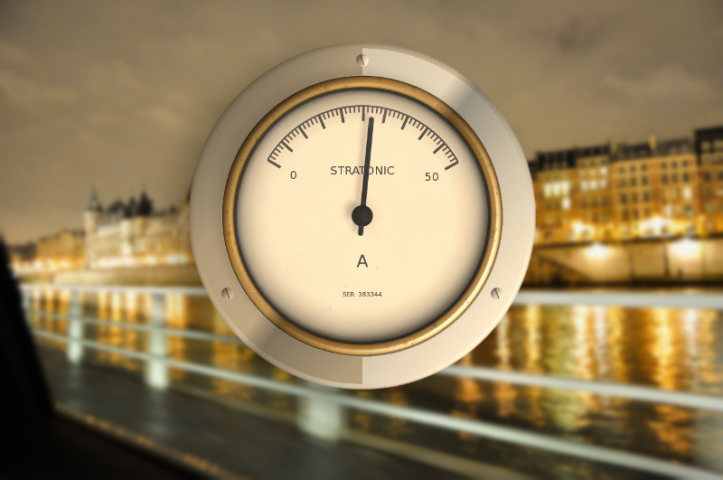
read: 27 A
